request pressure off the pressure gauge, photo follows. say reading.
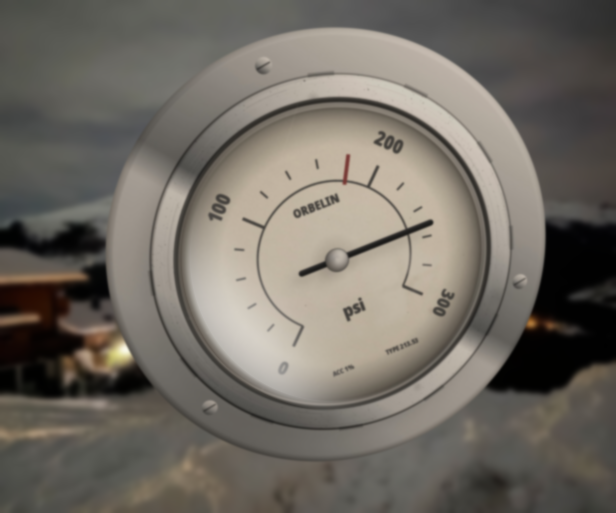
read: 250 psi
